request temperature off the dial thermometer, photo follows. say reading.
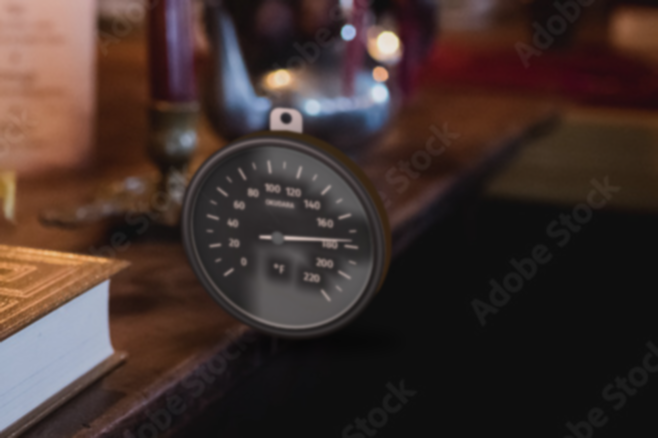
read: 175 °F
